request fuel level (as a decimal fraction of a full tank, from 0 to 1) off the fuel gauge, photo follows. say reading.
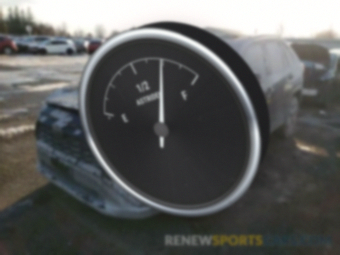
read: 0.75
